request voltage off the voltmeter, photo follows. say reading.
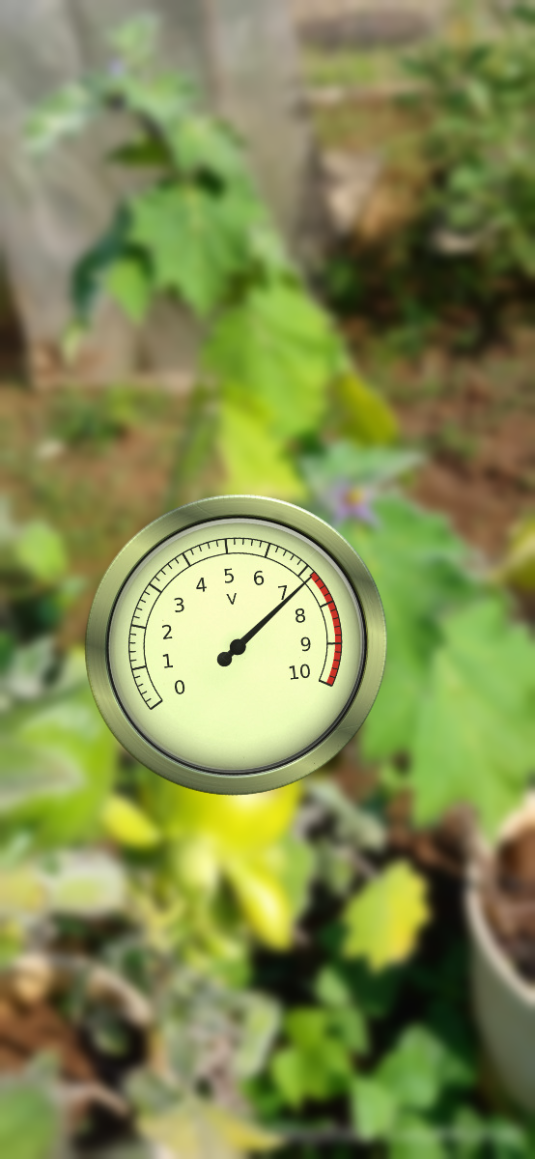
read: 7.2 V
